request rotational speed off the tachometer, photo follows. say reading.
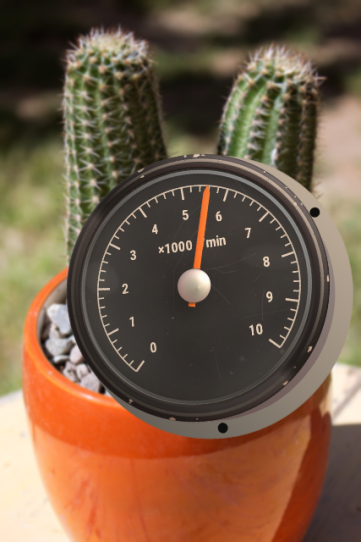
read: 5600 rpm
